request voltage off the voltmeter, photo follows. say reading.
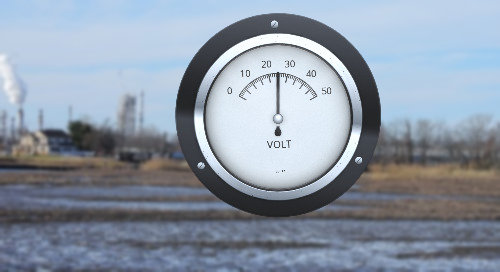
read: 25 V
